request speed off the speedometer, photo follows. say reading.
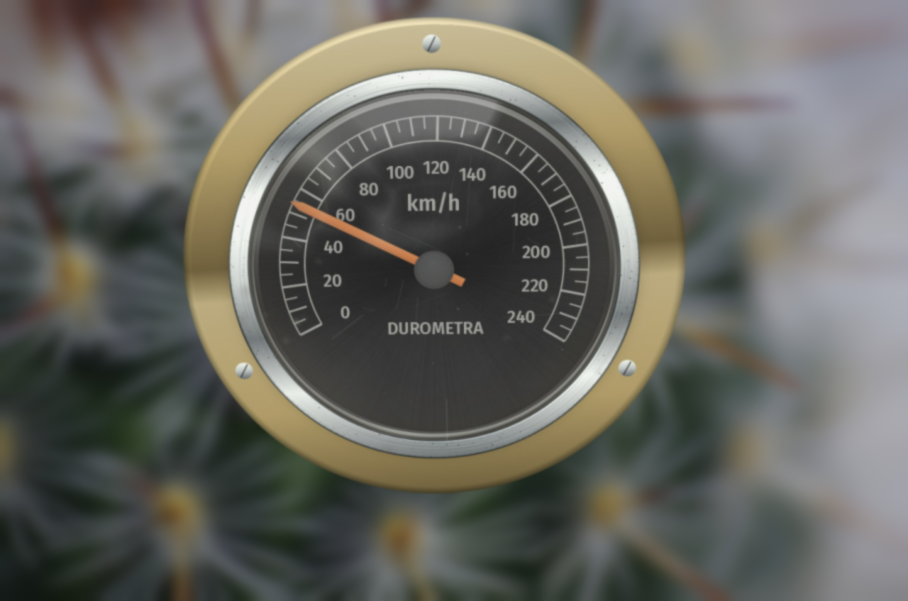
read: 55 km/h
